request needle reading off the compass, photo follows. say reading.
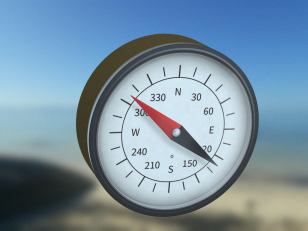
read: 307.5 °
